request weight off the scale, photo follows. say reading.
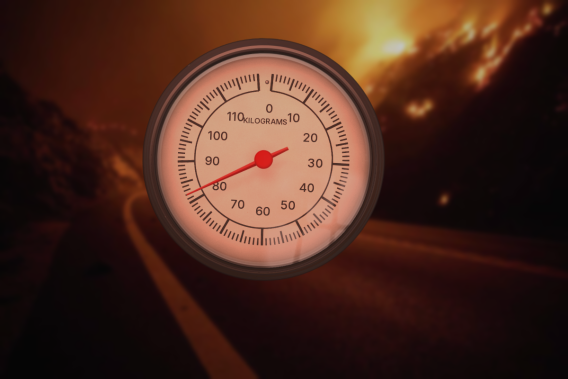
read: 82 kg
